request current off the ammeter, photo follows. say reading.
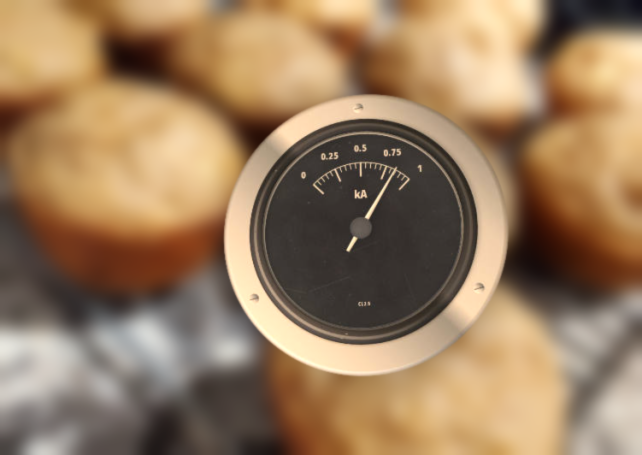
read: 0.85 kA
